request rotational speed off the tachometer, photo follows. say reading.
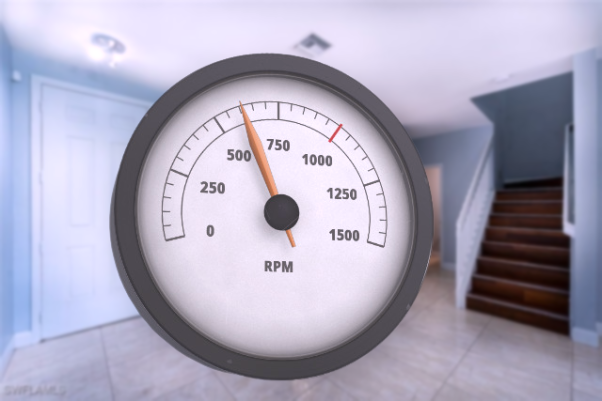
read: 600 rpm
